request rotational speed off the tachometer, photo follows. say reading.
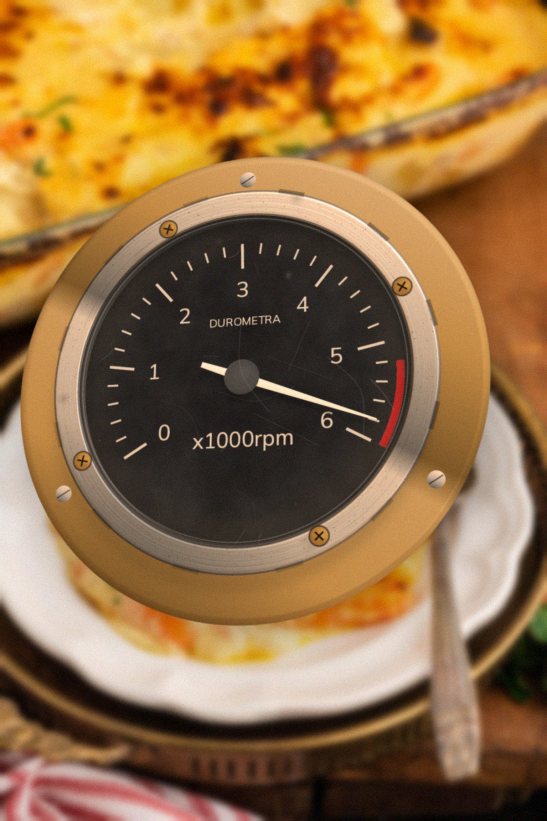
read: 5800 rpm
